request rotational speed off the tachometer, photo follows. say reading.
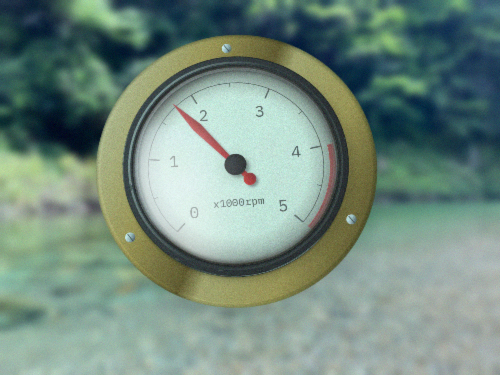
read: 1750 rpm
